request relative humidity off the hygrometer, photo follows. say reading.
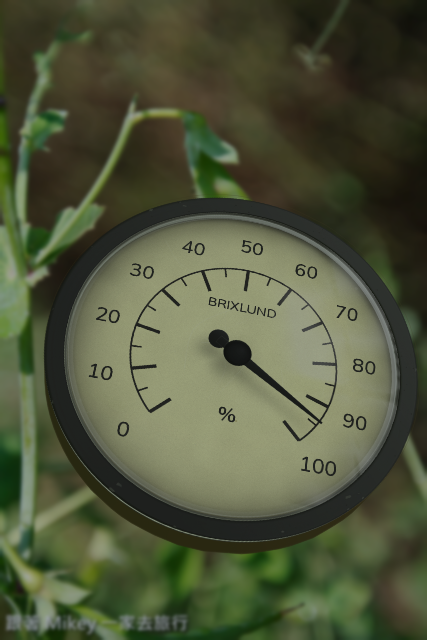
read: 95 %
